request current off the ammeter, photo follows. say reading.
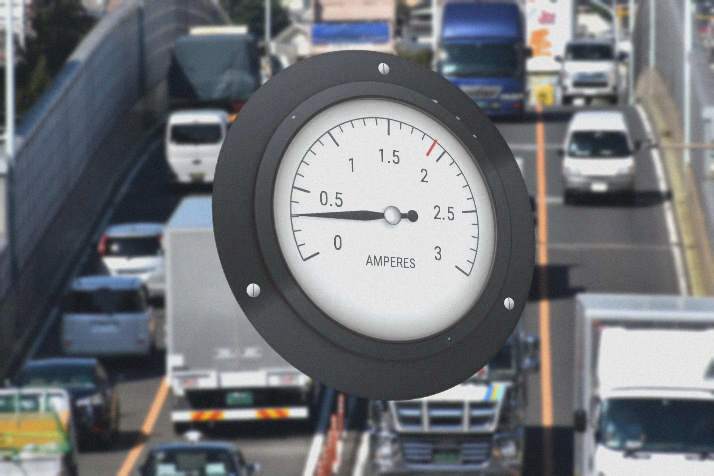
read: 0.3 A
